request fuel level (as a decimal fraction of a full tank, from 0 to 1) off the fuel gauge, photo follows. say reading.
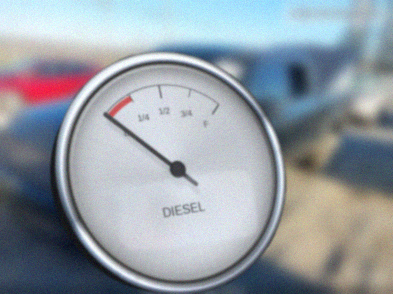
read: 0
